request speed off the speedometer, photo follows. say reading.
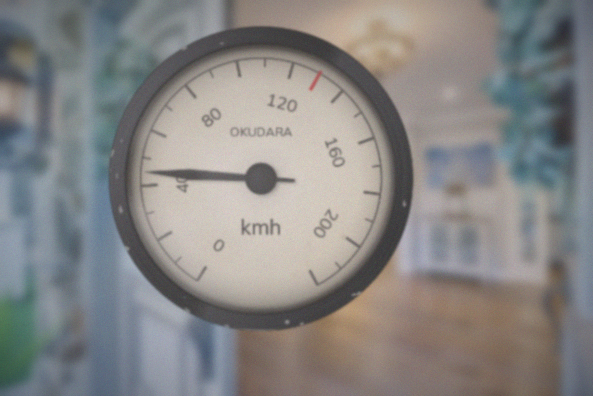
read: 45 km/h
